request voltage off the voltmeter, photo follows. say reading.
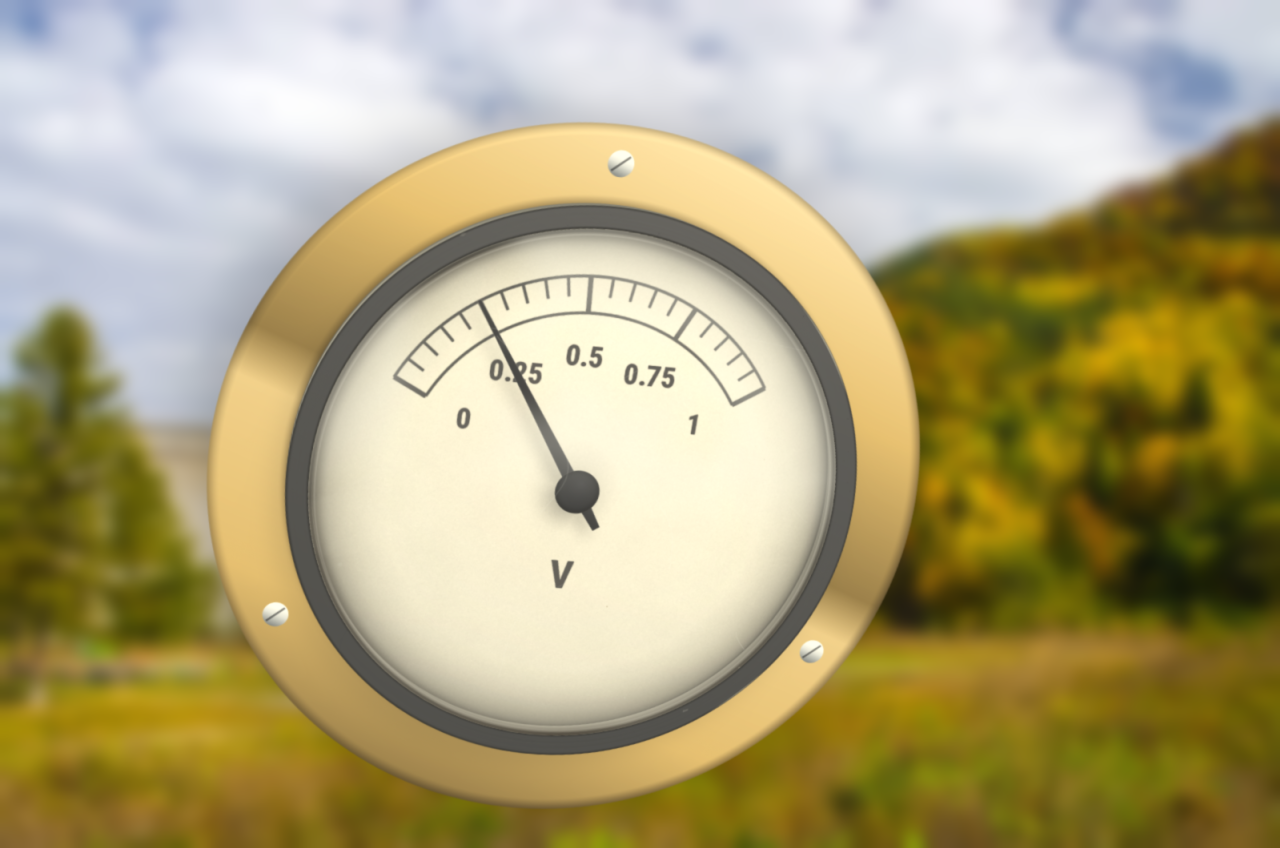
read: 0.25 V
